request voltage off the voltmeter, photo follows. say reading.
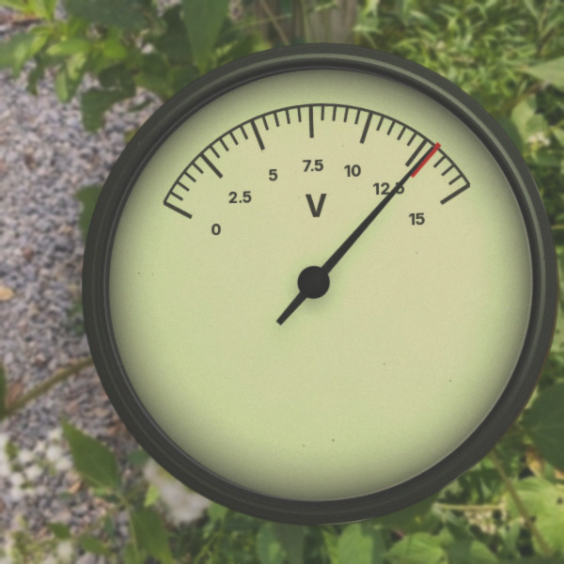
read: 13 V
